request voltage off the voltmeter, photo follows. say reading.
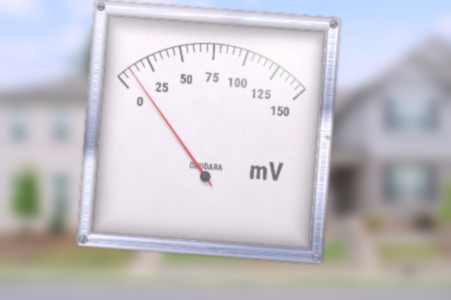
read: 10 mV
